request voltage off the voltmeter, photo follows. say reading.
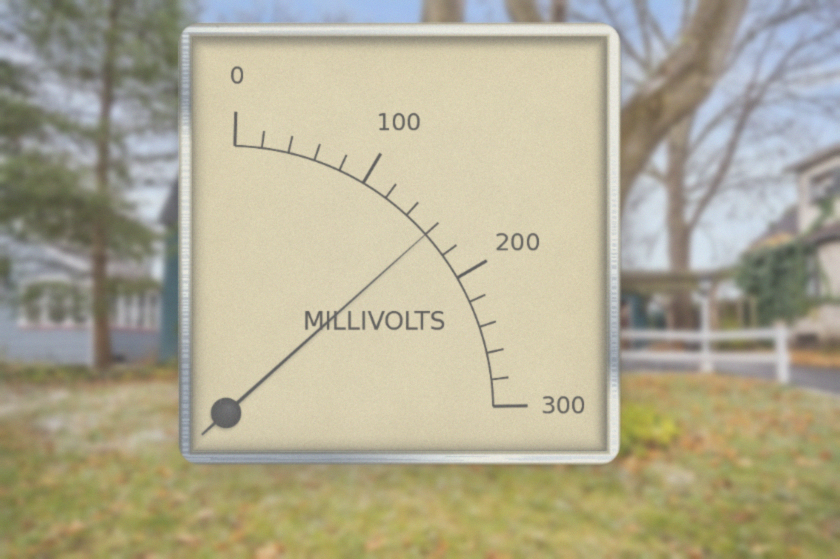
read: 160 mV
